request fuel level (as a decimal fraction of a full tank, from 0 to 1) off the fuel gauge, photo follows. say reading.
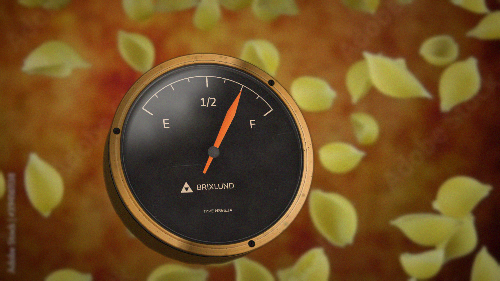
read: 0.75
